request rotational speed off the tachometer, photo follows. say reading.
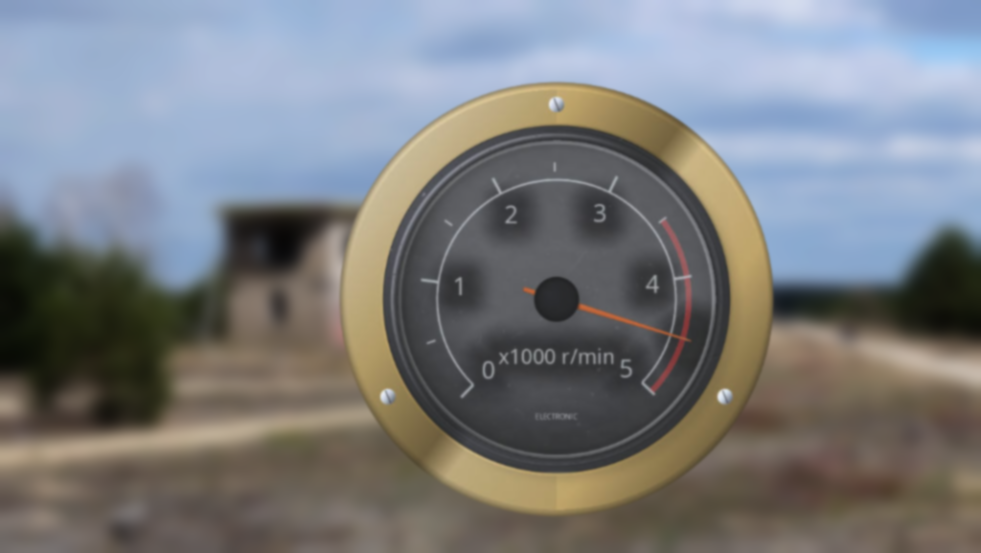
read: 4500 rpm
